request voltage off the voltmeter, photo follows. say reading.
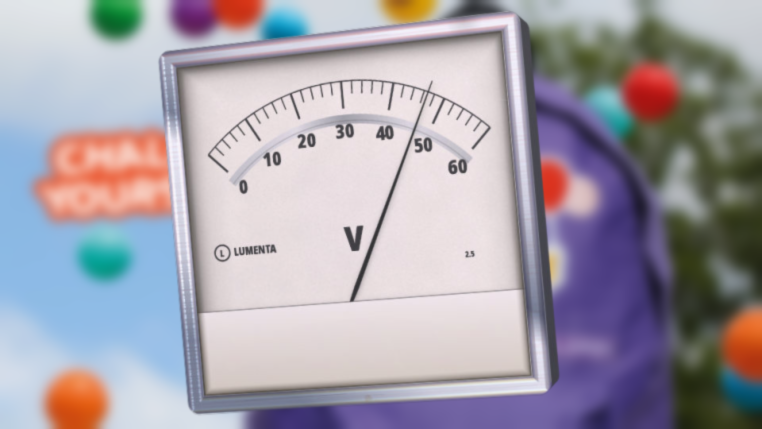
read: 47 V
